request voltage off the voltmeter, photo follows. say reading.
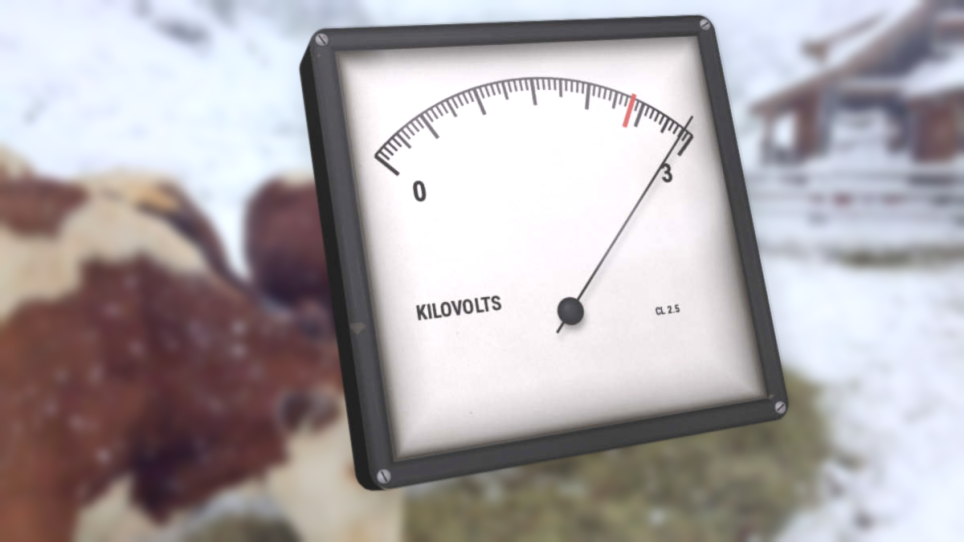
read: 2.9 kV
